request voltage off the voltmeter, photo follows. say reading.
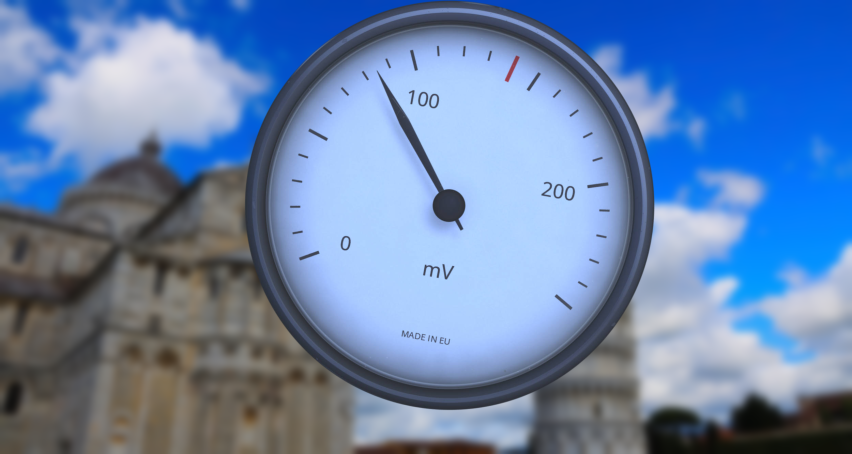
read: 85 mV
